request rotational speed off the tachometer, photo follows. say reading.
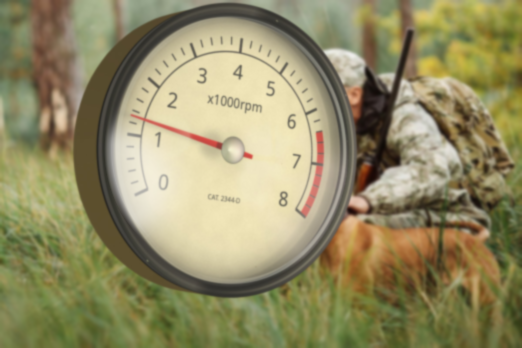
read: 1300 rpm
